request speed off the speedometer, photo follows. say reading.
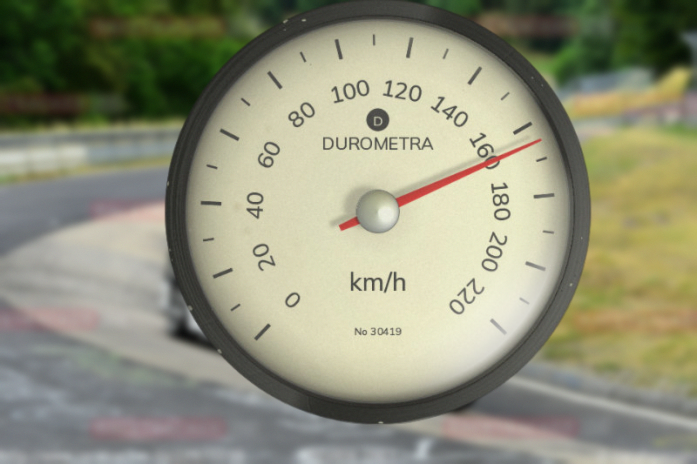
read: 165 km/h
